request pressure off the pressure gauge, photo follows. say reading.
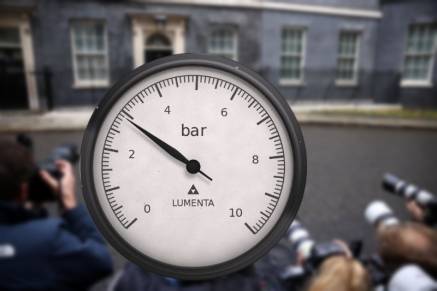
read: 2.9 bar
